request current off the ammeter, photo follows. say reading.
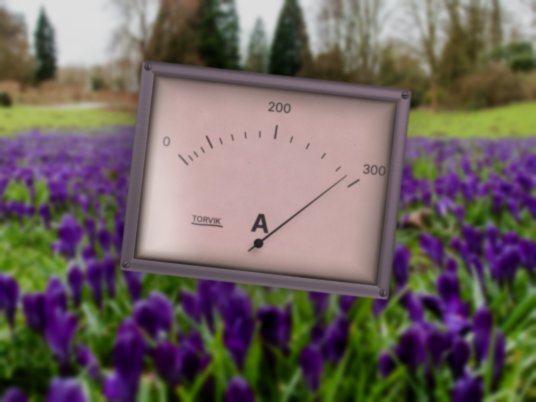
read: 290 A
